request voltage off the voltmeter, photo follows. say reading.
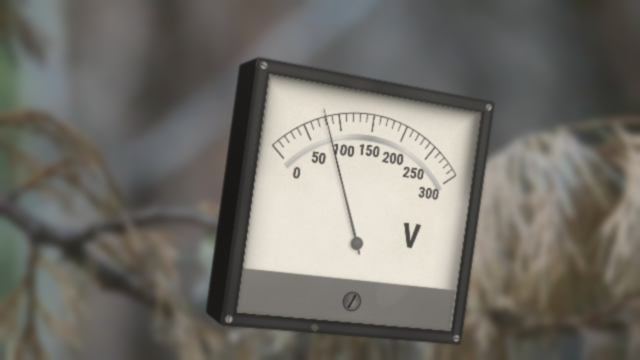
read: 80 V
